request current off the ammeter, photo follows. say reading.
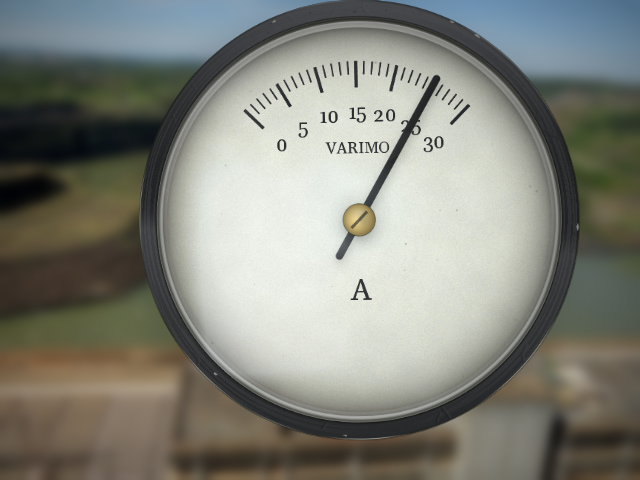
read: 25 A
